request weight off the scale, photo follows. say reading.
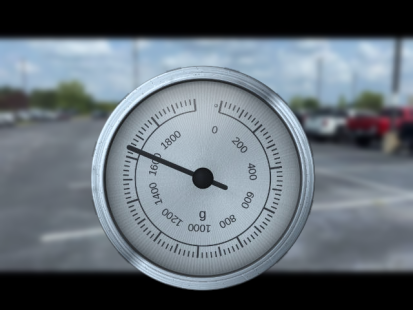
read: 1640 g
